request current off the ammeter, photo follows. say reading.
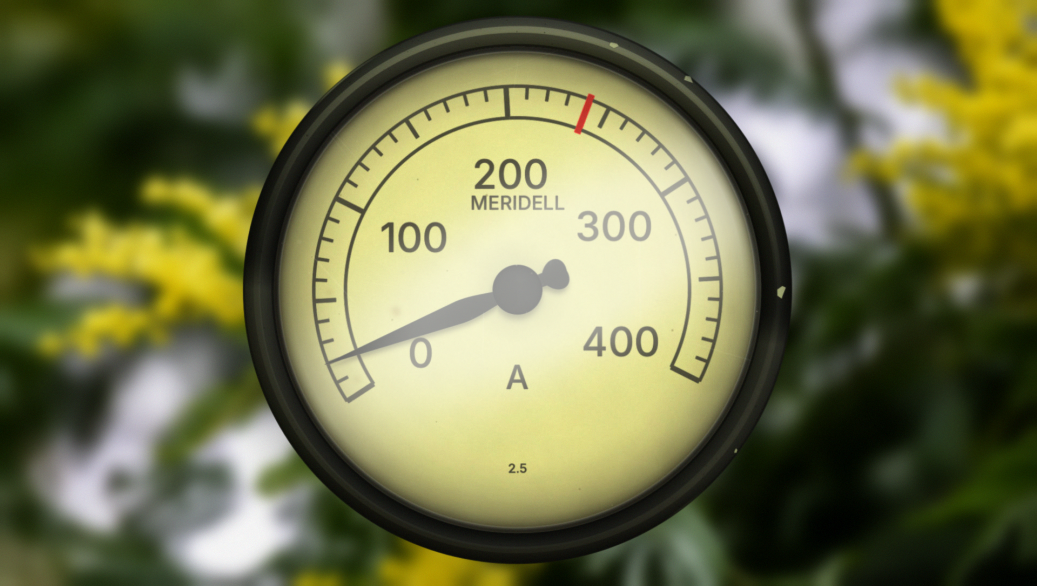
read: 20 A
